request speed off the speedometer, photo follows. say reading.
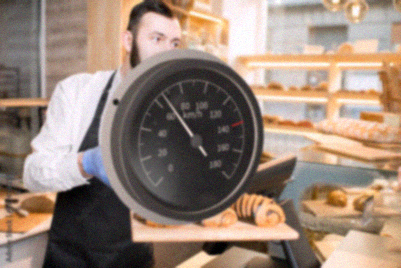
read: 65 km/h
